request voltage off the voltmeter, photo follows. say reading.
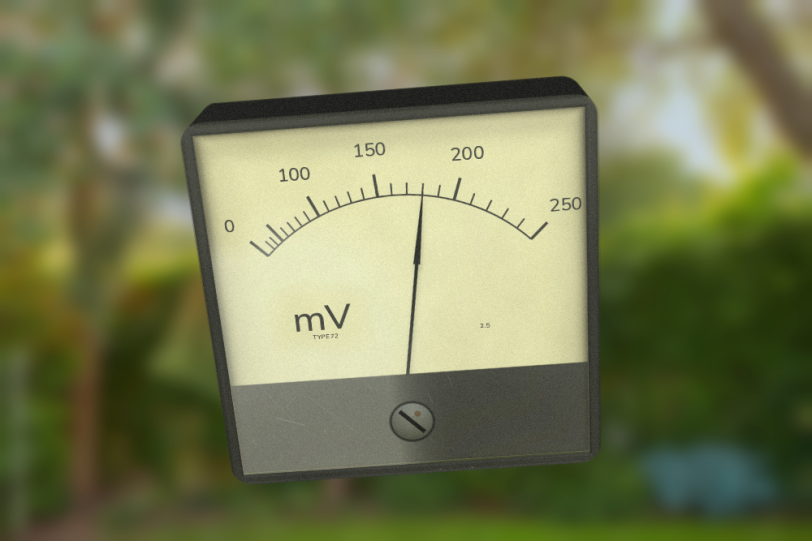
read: 180 mV
